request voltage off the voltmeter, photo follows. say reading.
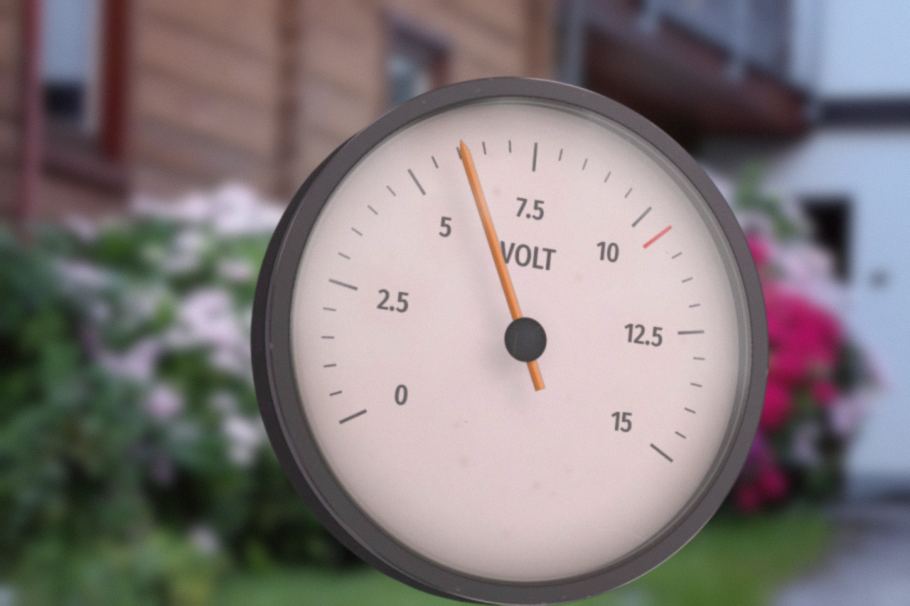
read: 6 V
